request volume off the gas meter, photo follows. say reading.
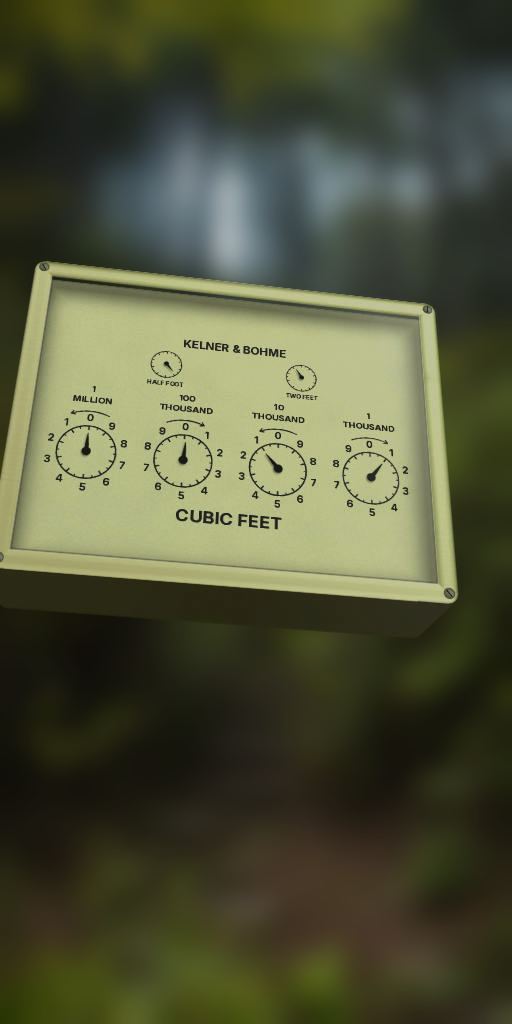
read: 1100 ft³
